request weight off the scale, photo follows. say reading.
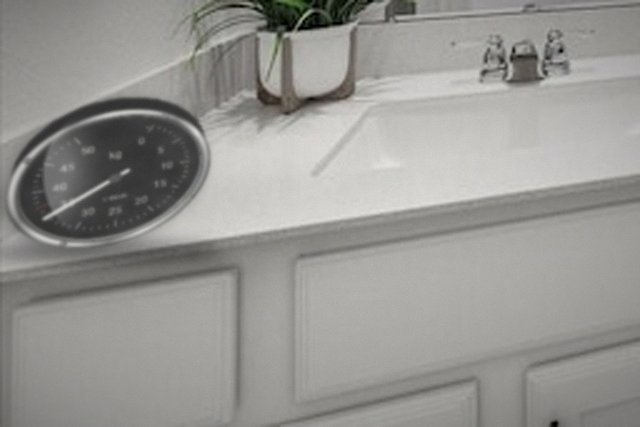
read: 35 kg
